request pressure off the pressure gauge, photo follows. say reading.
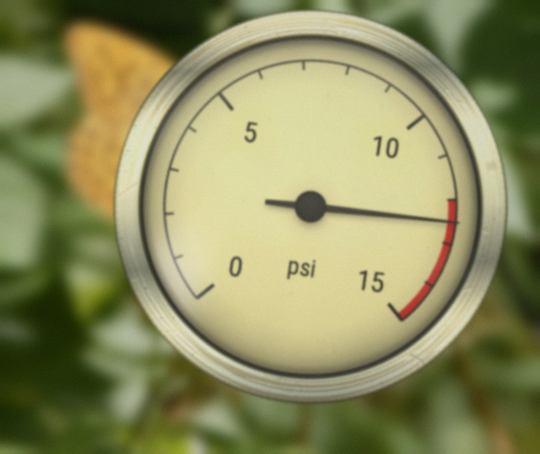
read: 12.5 psi
